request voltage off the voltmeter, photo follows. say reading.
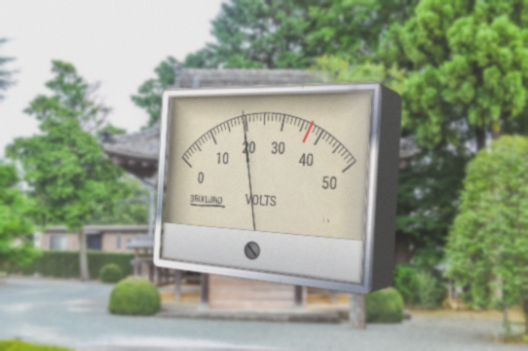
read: 20 V
